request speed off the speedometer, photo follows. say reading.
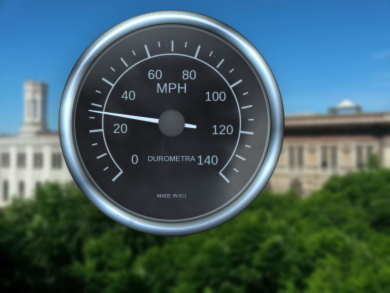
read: 27.5 mph
